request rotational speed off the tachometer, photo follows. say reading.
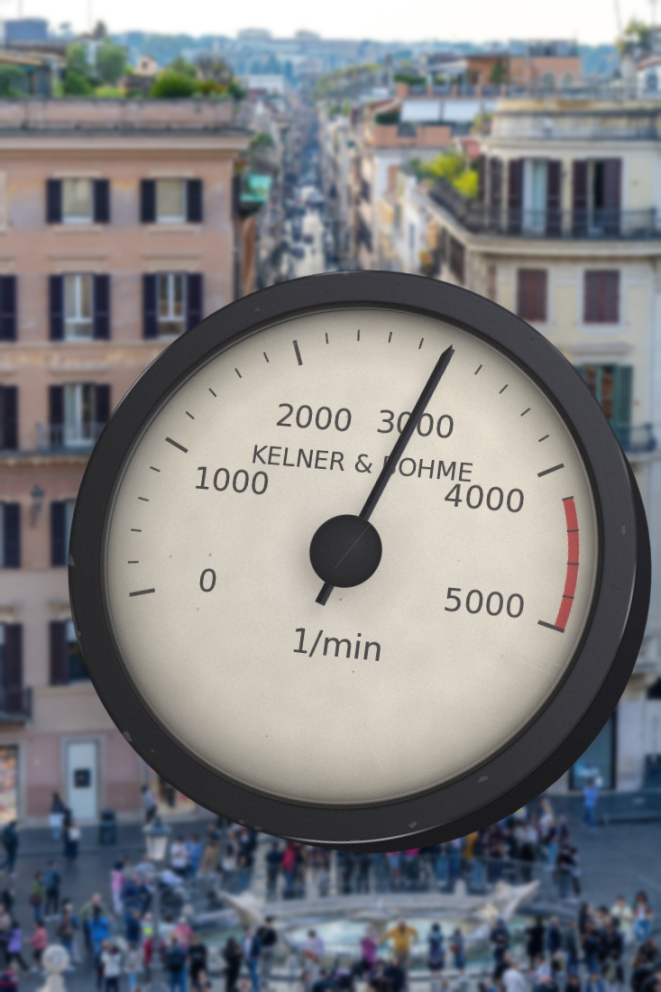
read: 3000 rpm
